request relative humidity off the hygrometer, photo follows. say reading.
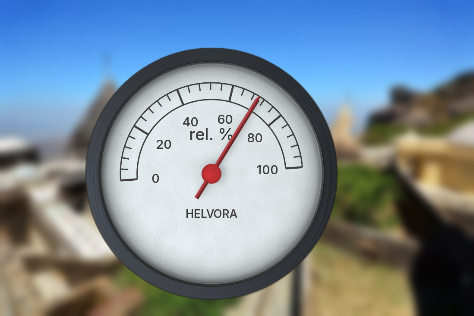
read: 70 %
